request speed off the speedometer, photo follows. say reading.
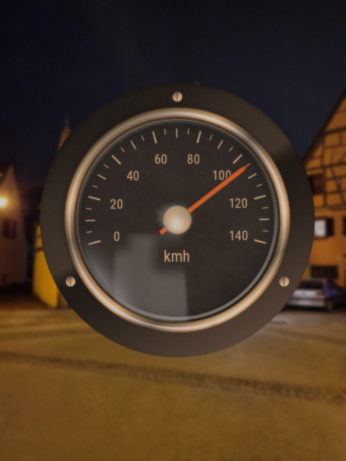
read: 105 km/h
